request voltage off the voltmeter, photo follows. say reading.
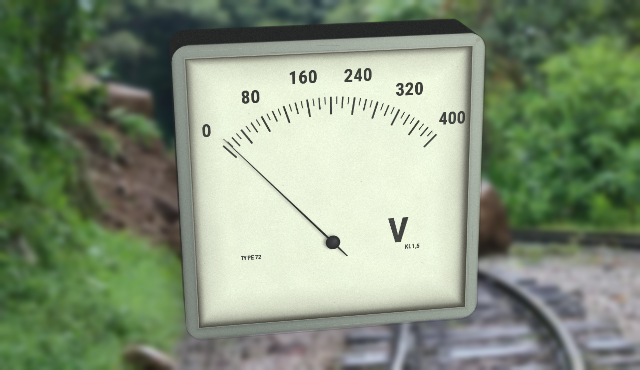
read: 10 V
